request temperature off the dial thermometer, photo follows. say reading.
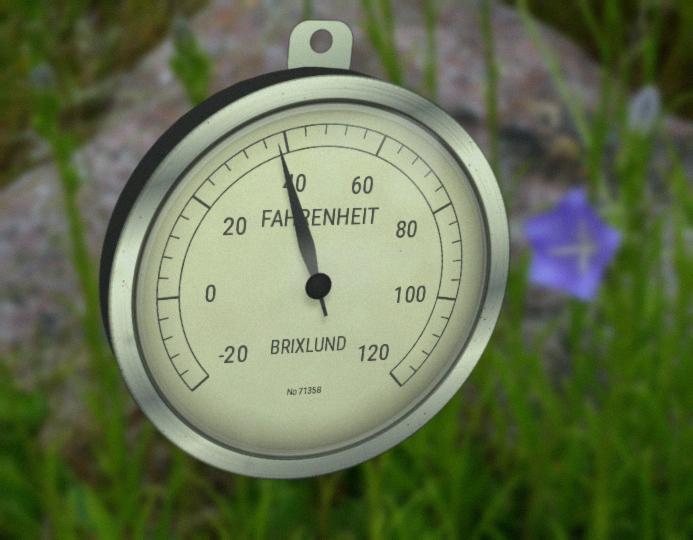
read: 38 °F
